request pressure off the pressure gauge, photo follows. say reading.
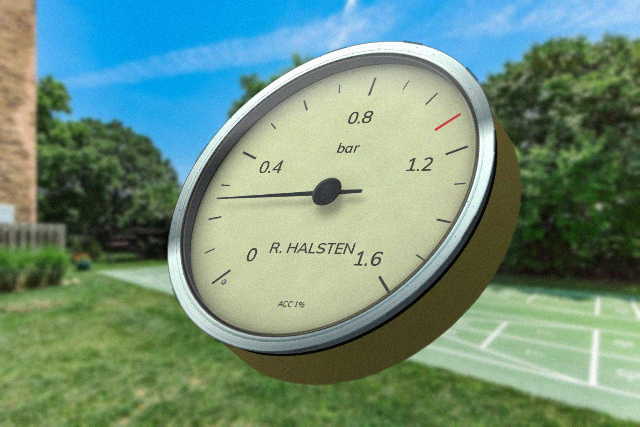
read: 0.25 bar
